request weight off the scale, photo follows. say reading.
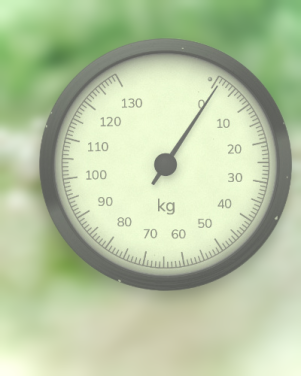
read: 1 kg
